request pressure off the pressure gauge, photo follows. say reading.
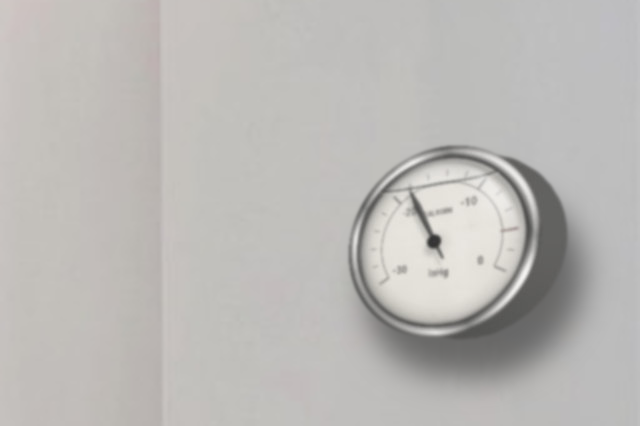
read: -18 inHg
